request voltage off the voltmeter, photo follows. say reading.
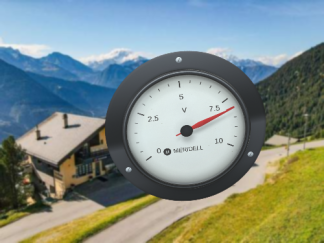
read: 8 V
